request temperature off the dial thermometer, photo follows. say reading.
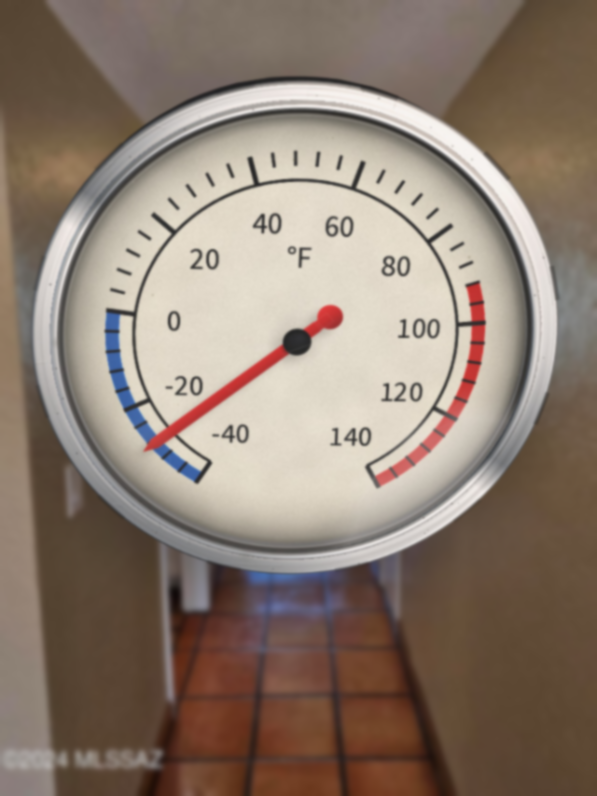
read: -28 °F
